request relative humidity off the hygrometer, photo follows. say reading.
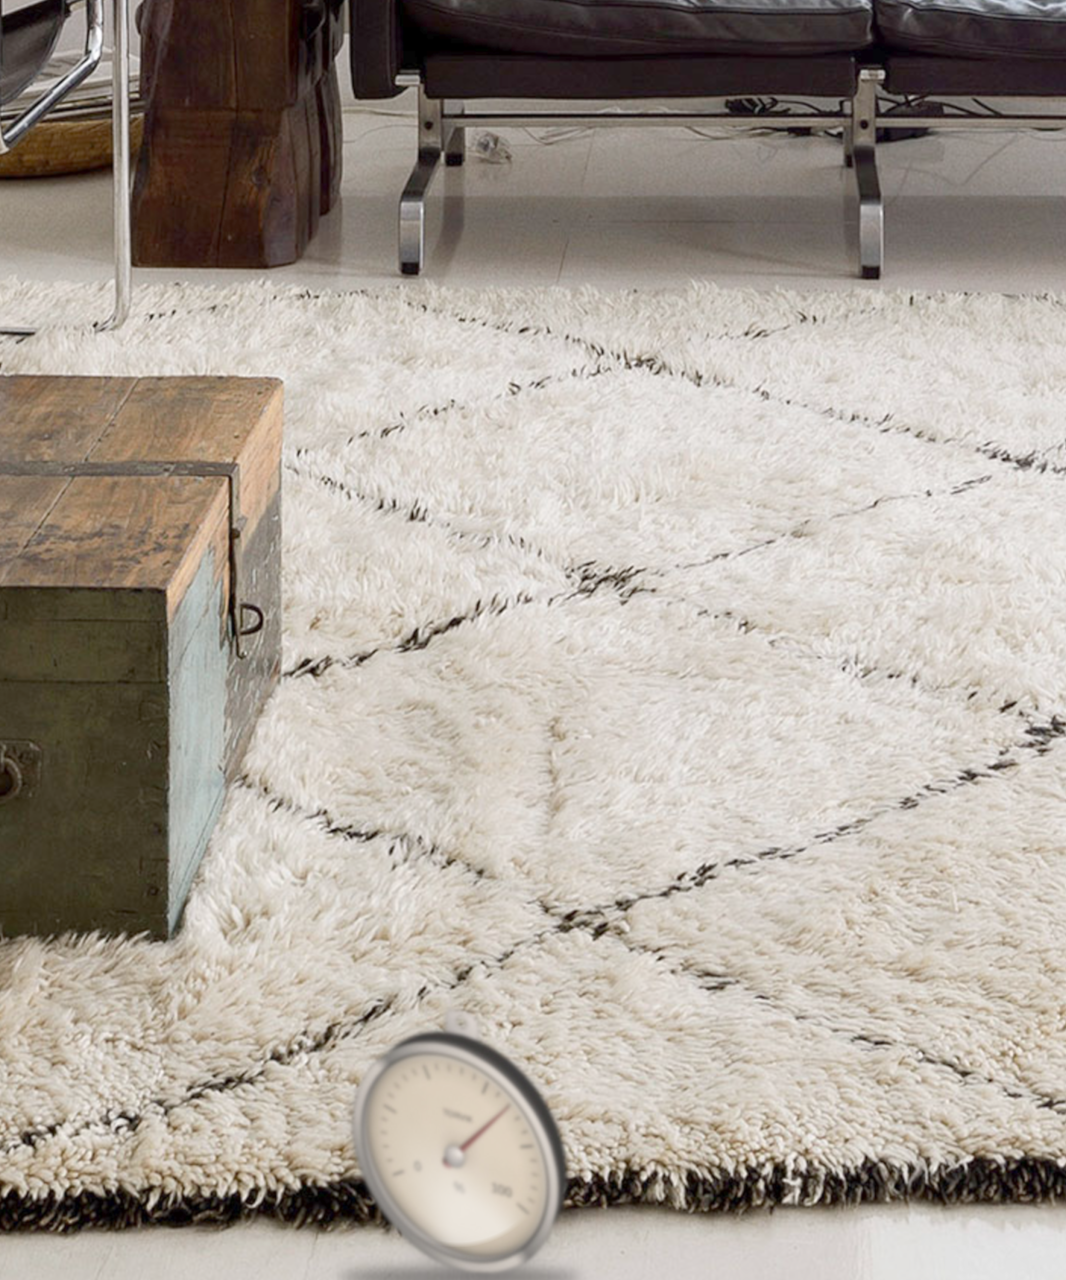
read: 68 %
